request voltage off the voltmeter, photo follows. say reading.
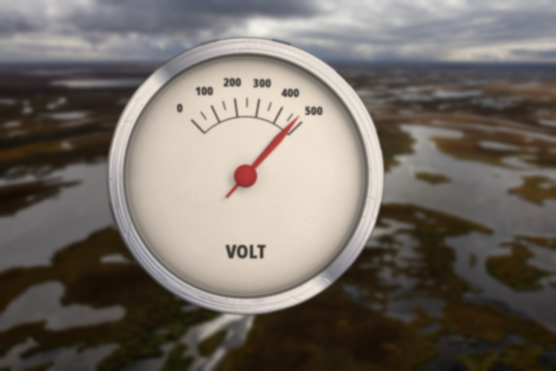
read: 475 V
